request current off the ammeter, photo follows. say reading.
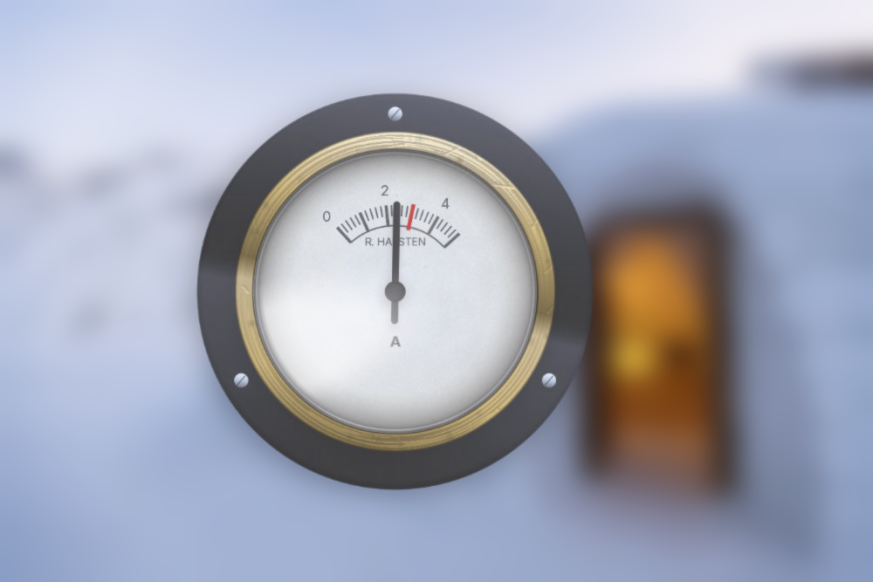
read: 2.4 A
